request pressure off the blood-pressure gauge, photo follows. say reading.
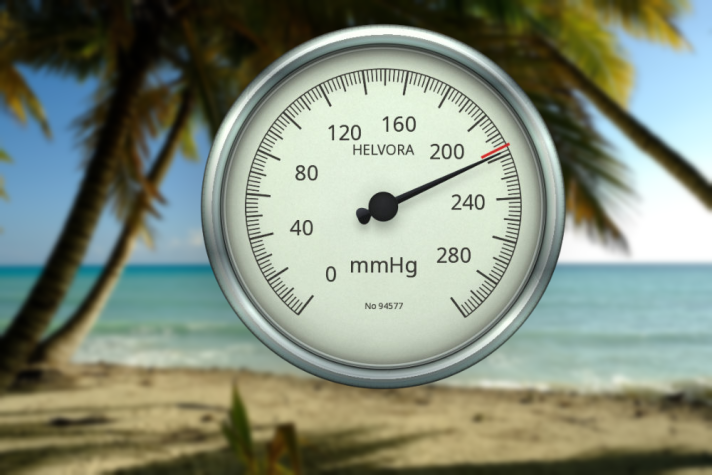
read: 218 mmHg
